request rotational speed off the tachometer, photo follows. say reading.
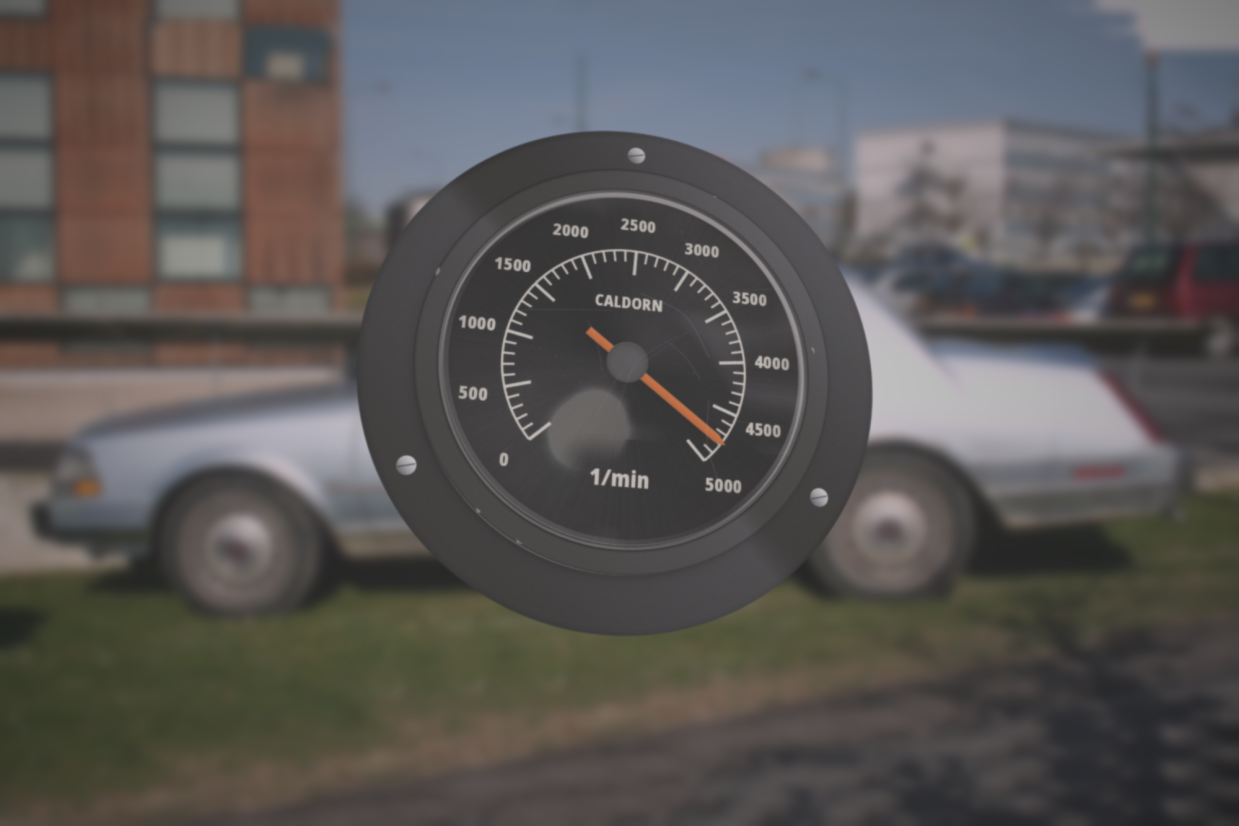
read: 4800 rpm
